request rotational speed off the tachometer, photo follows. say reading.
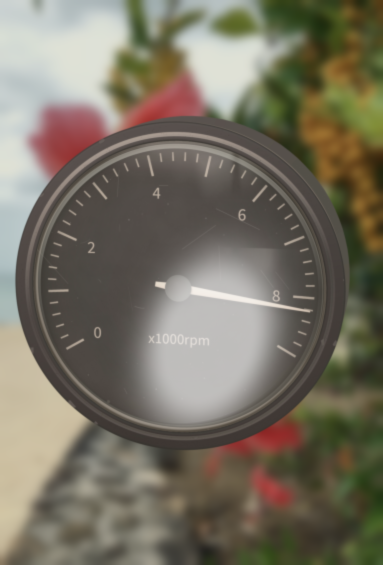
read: 8200 rpm
